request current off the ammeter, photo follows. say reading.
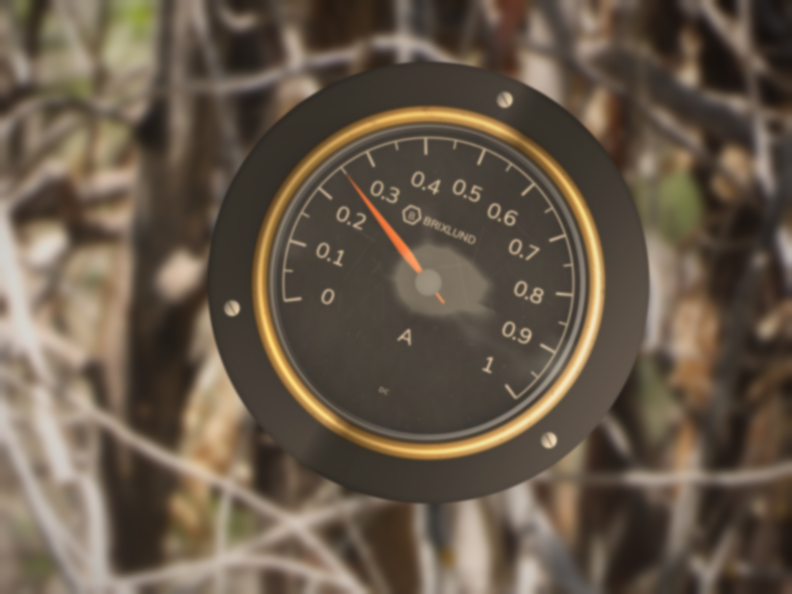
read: 0.25 A
